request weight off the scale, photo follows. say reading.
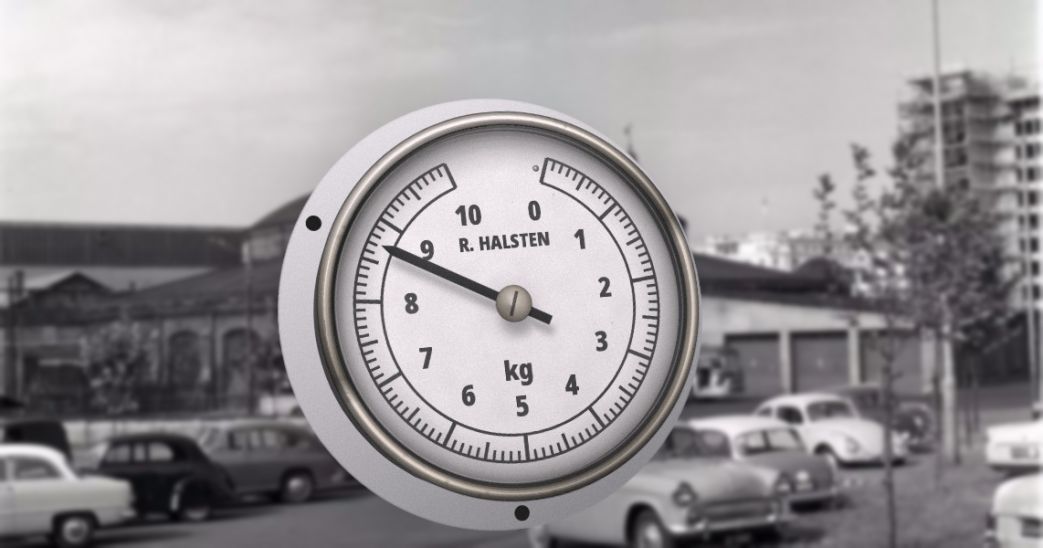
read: 8.7 kg
